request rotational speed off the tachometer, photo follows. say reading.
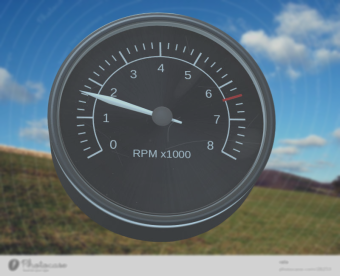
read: 1600 rpm
